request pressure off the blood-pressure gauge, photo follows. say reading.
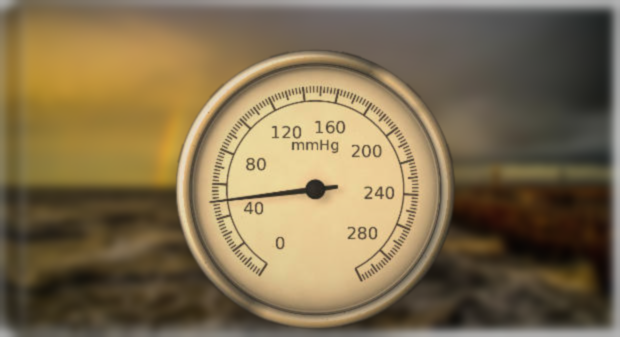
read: 50 mmHg
